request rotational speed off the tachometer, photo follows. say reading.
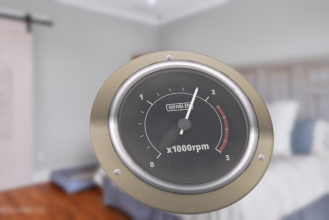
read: 1800 rpm
